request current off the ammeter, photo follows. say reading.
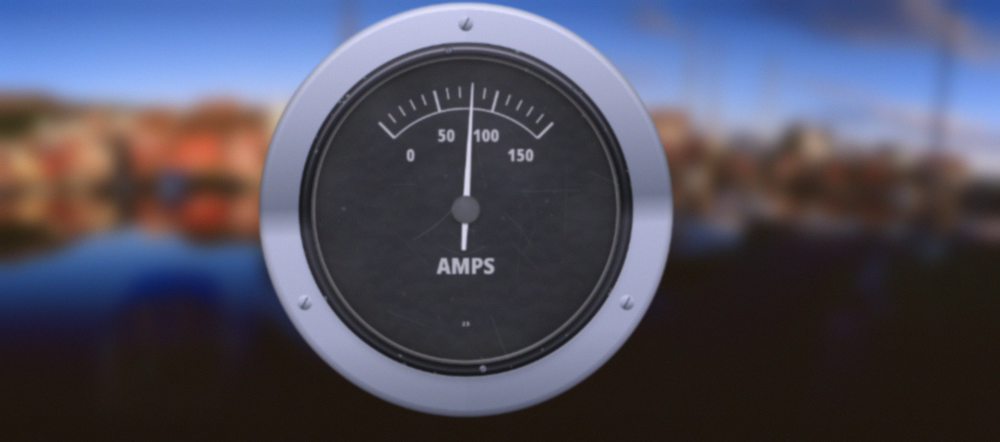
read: 80 A
